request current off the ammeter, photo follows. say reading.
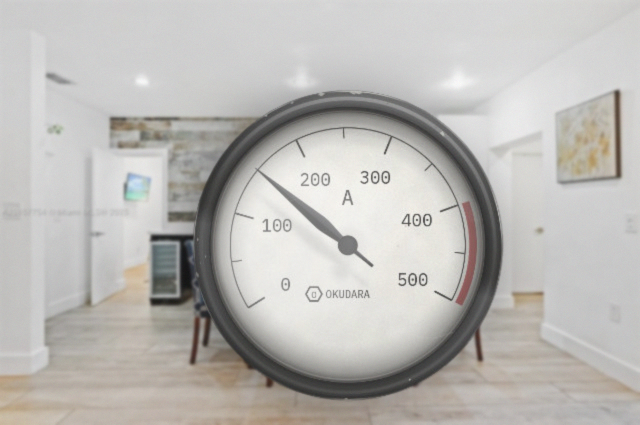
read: 150 A
